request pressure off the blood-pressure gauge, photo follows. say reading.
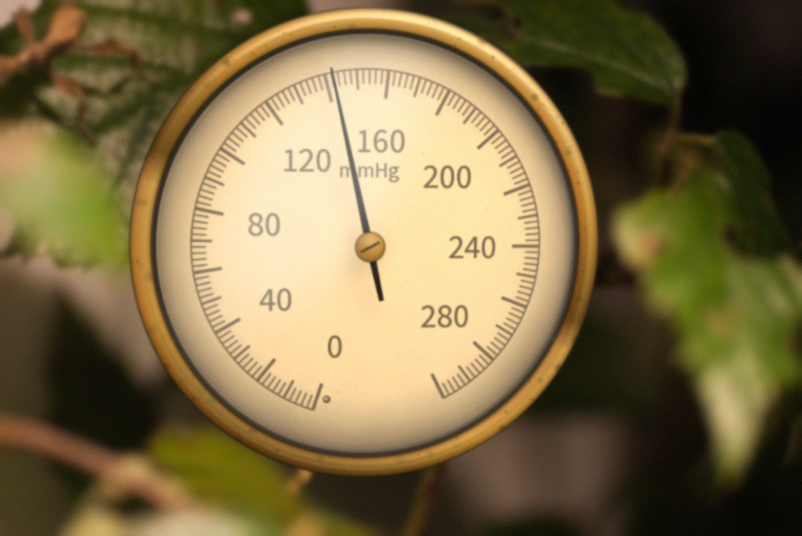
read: 142 mmHg
